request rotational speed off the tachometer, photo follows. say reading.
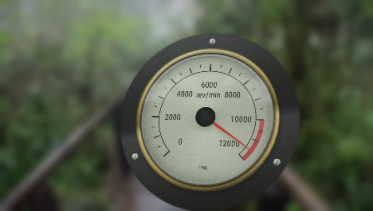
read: 11500 rpm
